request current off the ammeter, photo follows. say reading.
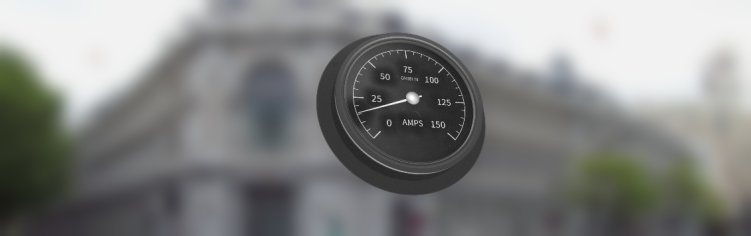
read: 15 A
